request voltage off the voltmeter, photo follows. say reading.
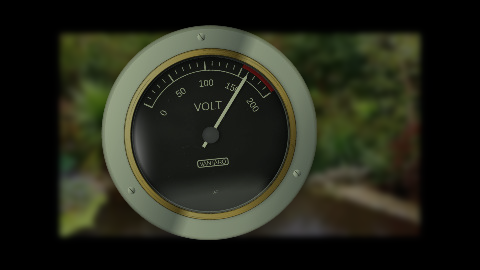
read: 160 V
